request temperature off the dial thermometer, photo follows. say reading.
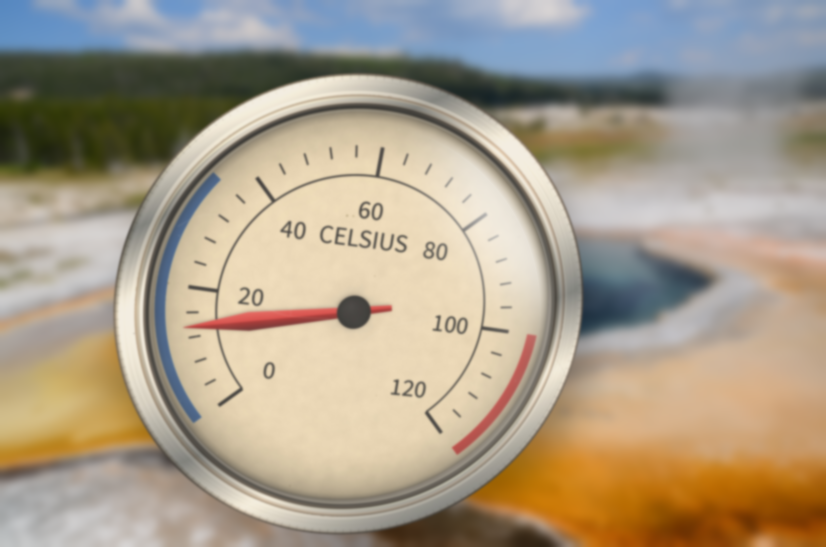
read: 14 °C
